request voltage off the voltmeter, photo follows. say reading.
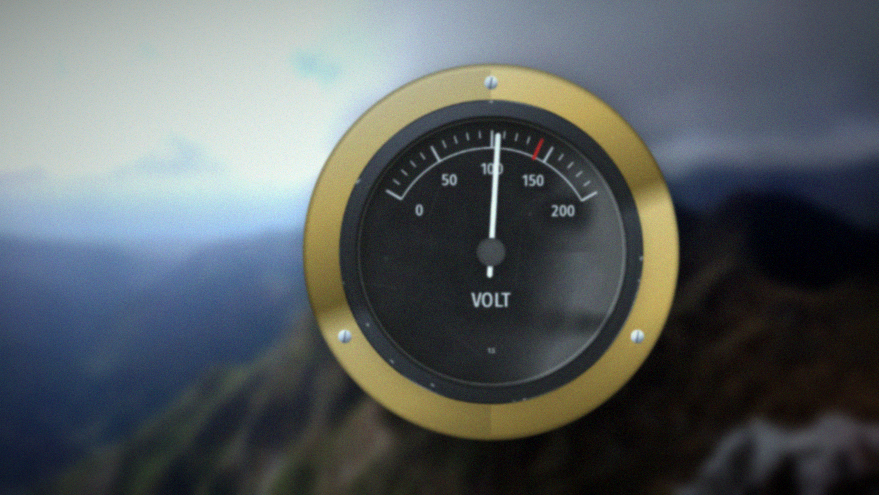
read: 105 V
